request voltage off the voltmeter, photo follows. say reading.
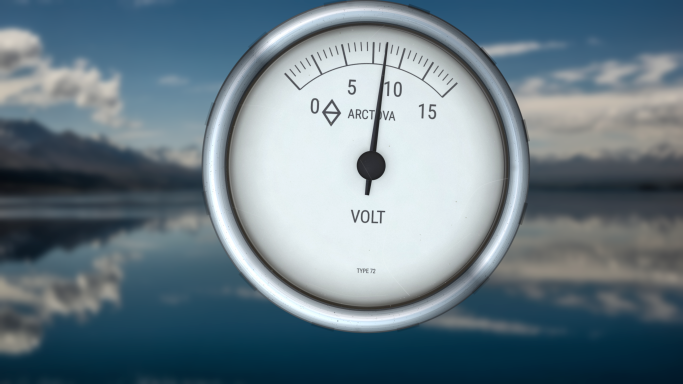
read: 8.5 V
